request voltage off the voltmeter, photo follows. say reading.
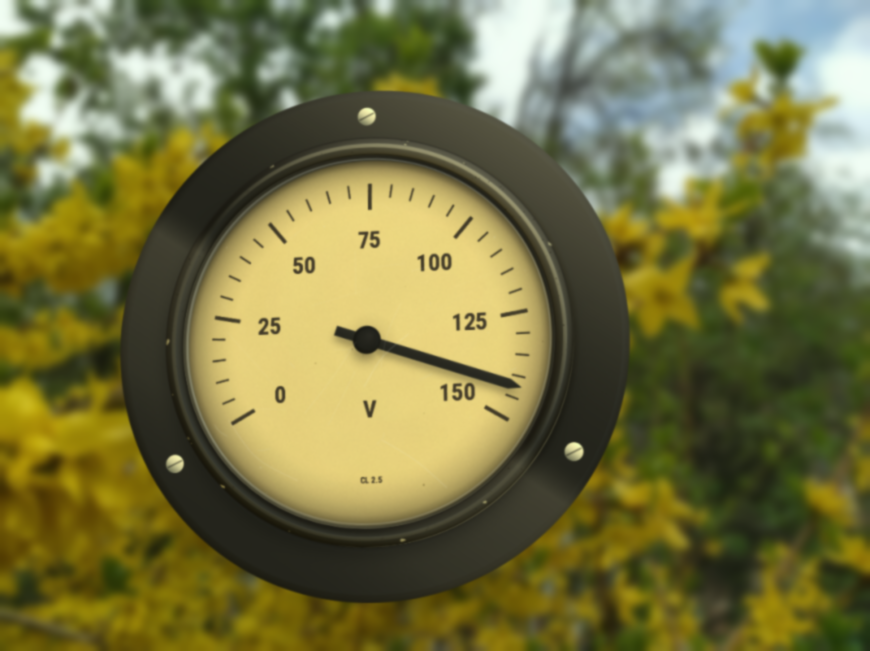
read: 142.5 V
